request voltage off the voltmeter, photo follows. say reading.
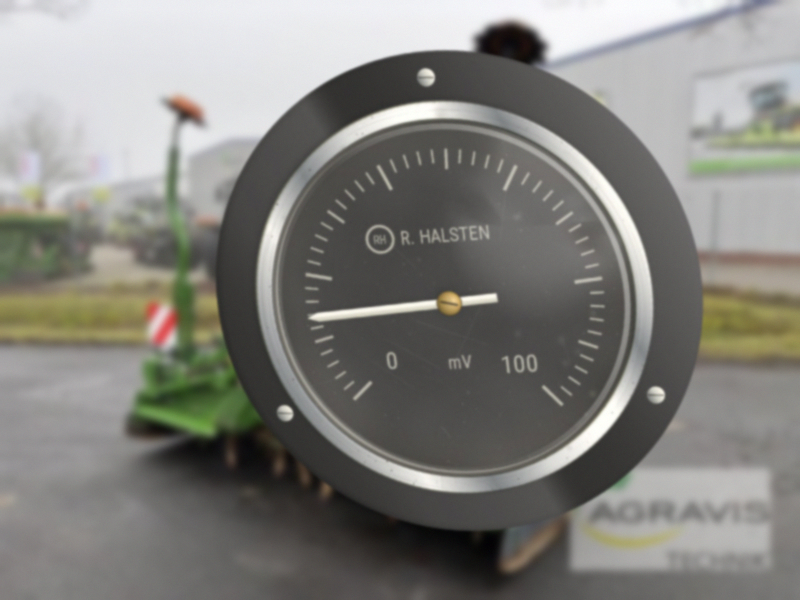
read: 14 mV
